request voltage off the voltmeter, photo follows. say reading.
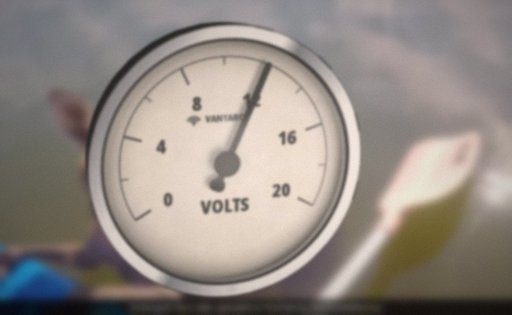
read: 12 V
